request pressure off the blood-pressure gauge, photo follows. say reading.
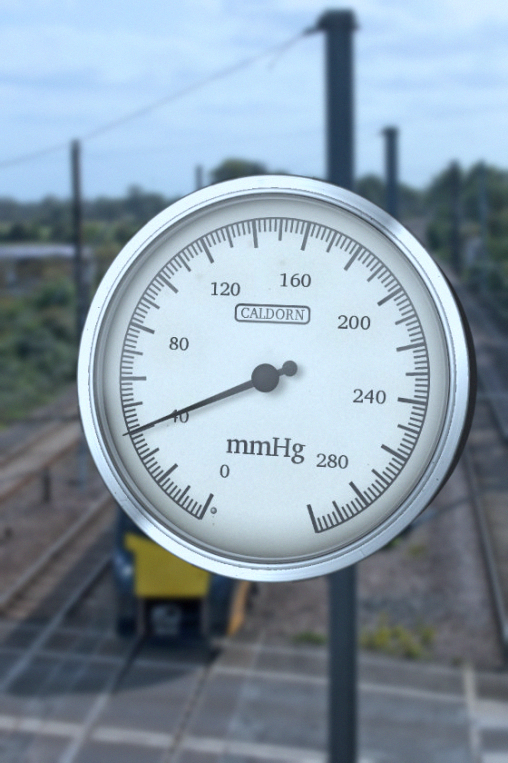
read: 40 mmHg
